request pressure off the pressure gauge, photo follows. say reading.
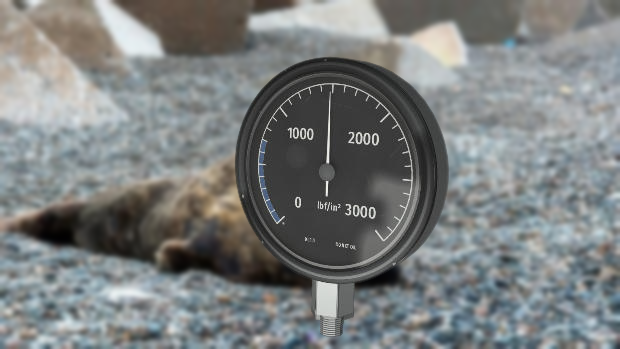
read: 1500 psi
